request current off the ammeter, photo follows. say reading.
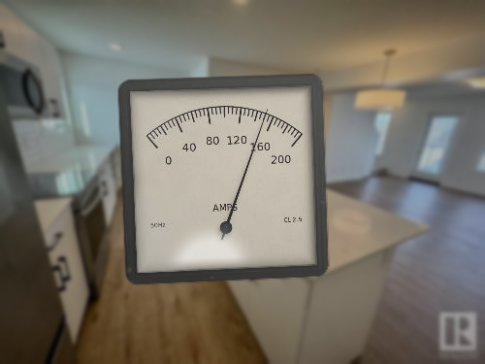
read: 150 A
